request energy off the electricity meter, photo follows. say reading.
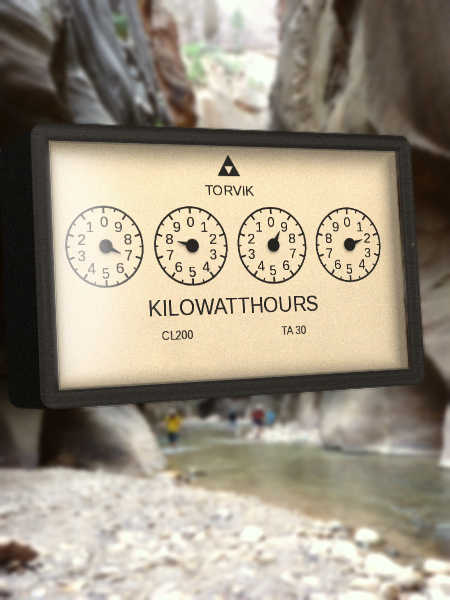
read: 6792 kWh
